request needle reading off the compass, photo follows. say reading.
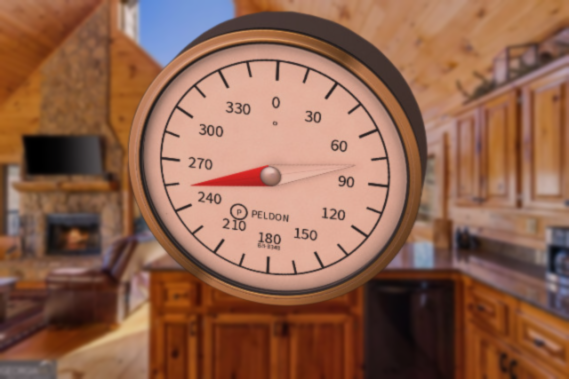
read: 255 °
